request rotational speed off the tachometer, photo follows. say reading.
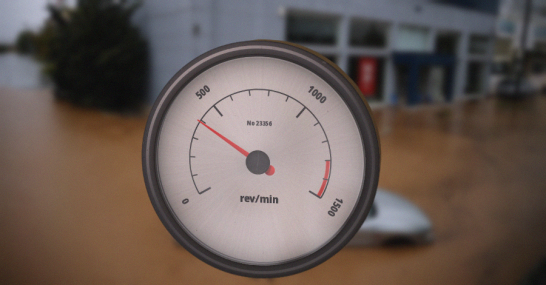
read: 400 rpm
